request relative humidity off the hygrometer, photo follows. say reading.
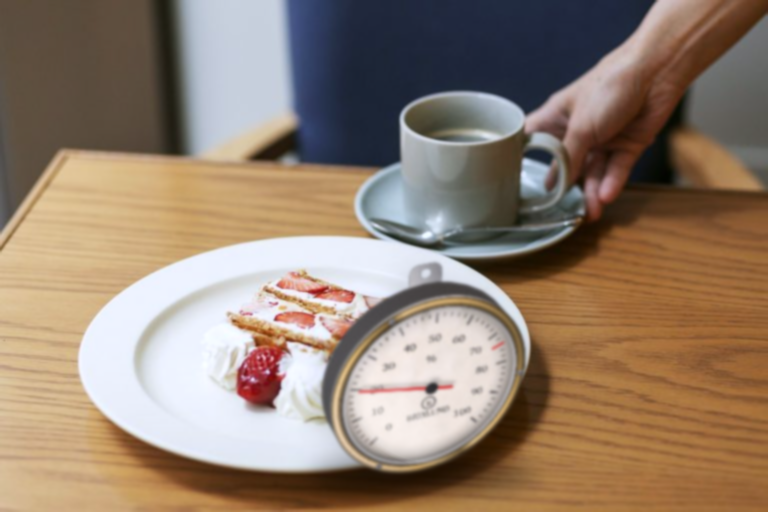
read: 20 %
